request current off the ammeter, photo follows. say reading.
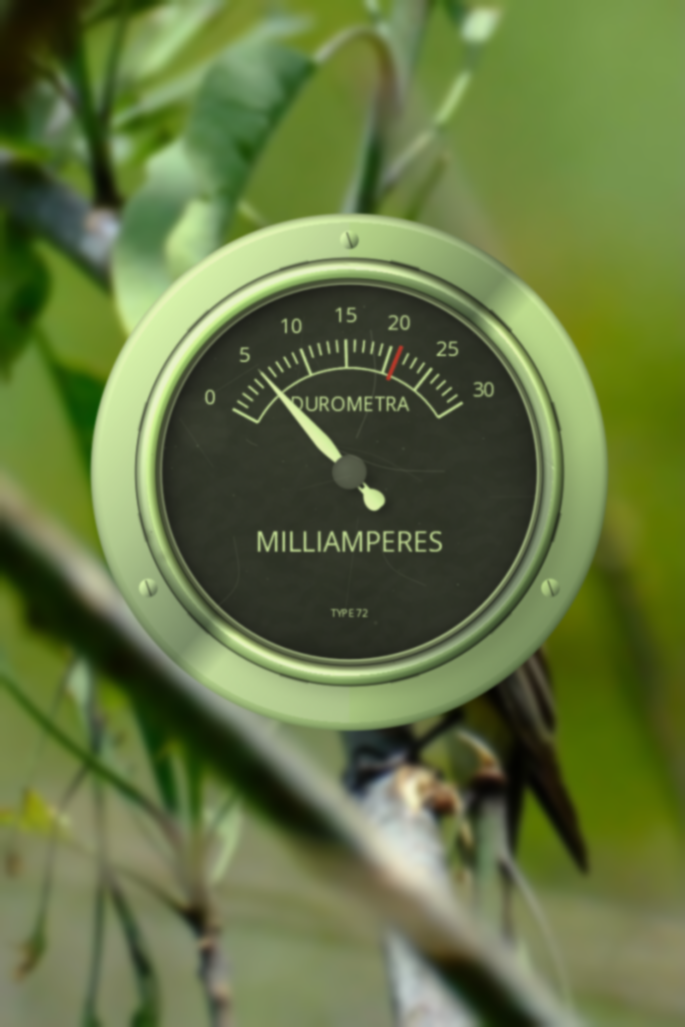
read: 5 mA
